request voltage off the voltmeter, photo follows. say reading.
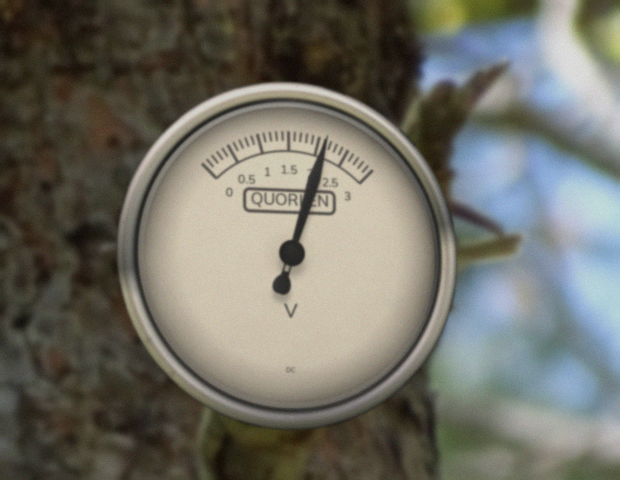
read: 2.1 V
